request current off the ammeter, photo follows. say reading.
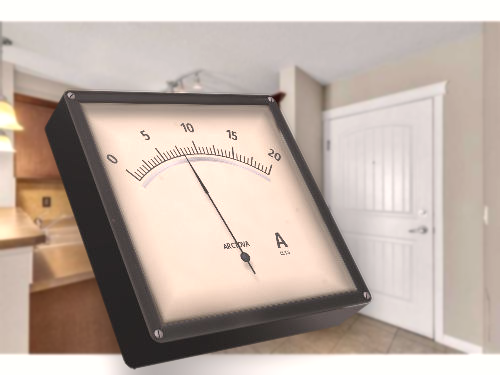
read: 7.5 A
